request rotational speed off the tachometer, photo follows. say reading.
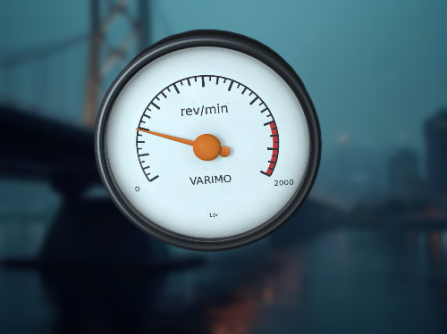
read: 400 rpm
